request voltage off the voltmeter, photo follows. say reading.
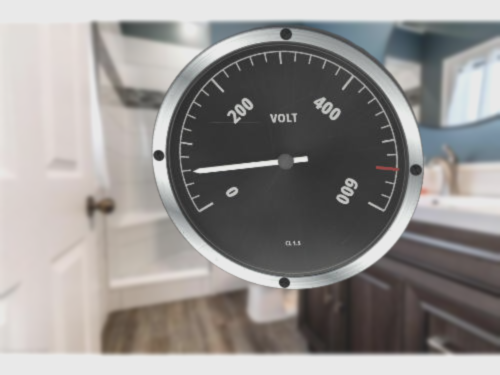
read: 60 V
